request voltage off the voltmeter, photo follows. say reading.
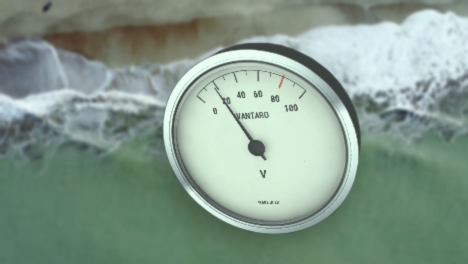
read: 20 V
